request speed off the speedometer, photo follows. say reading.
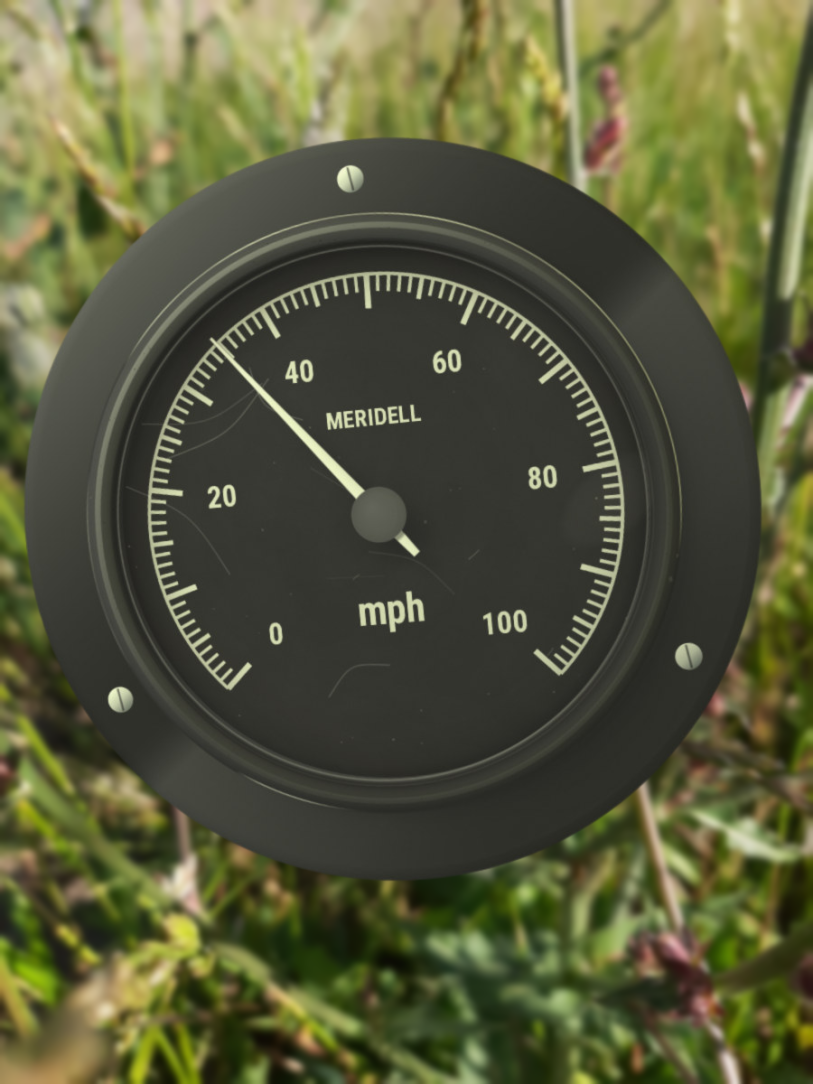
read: 35 mph
